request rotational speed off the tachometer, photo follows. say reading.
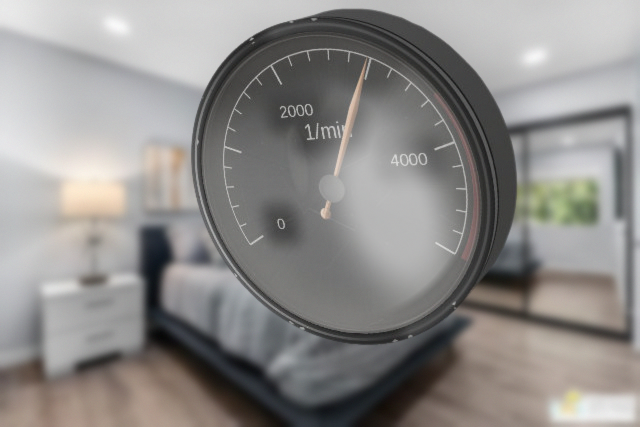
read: 3000 rpm
